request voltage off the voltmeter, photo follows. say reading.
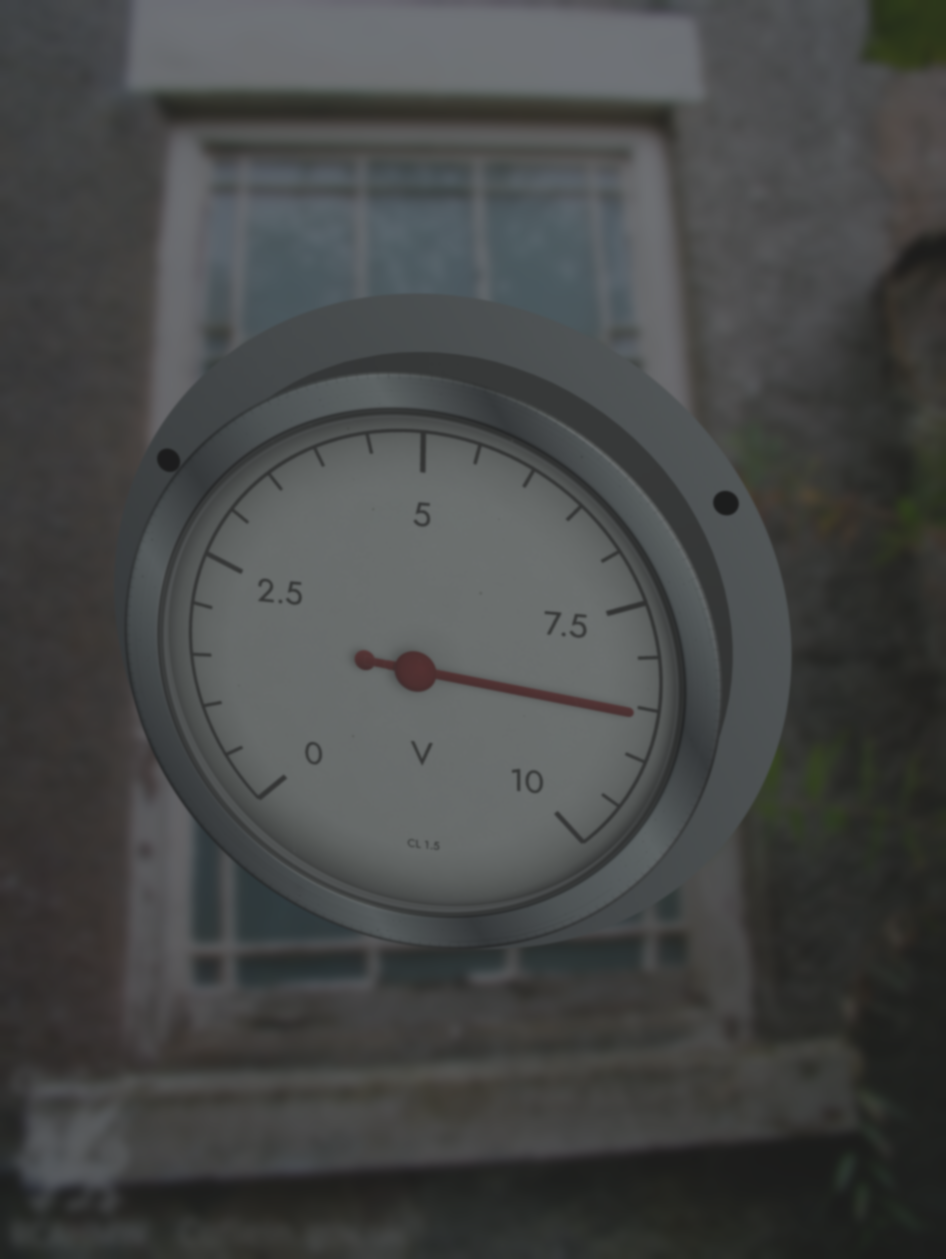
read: 8.5 V
